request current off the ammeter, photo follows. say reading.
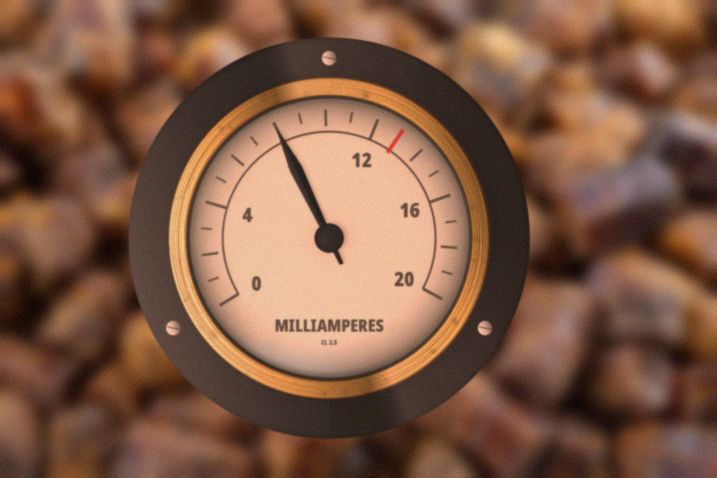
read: 8 mA
